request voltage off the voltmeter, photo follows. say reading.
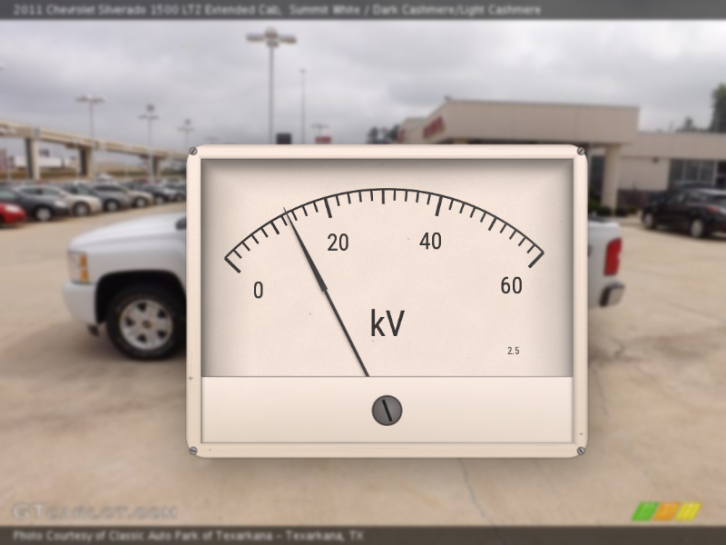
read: 13 kV
